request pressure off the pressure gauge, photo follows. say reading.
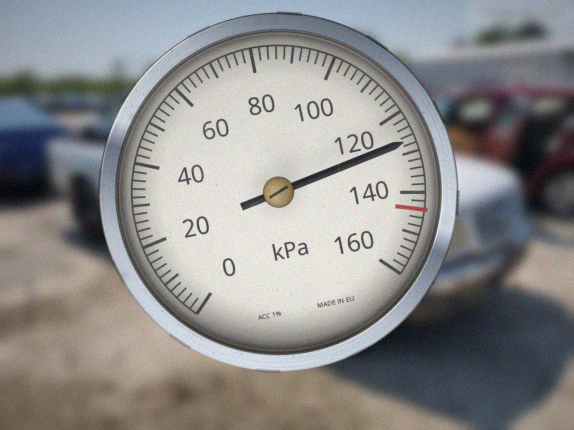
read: 127 kPa
